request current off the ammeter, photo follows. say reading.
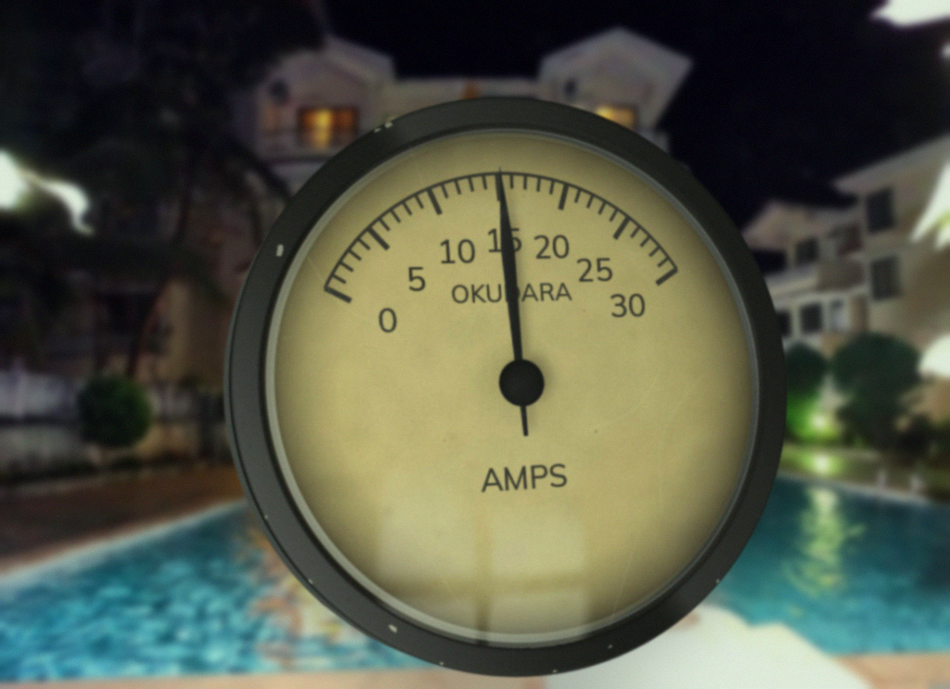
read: 15 A
